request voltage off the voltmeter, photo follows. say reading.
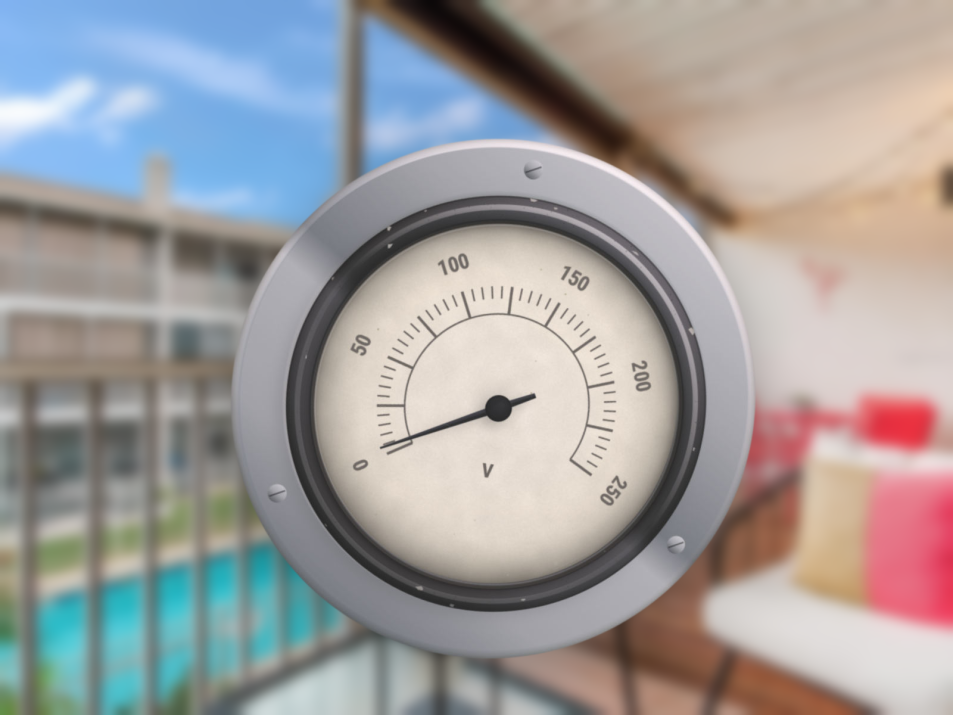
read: 5 V
